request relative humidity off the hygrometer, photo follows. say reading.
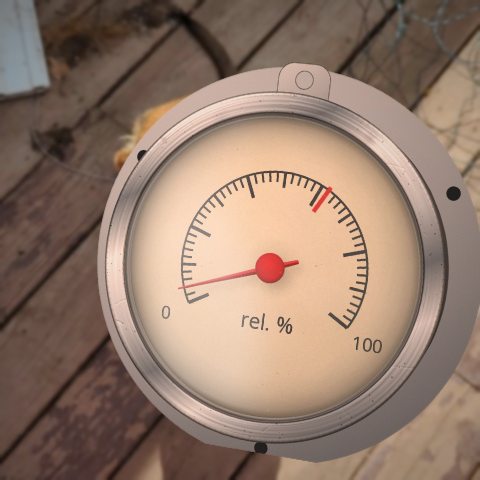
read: 4 %
